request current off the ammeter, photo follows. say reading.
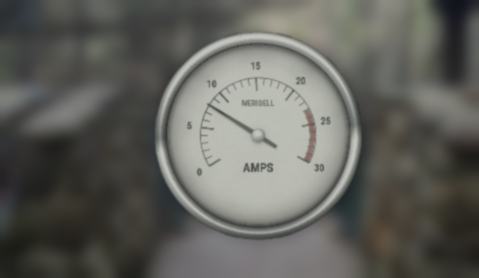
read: 8 A
